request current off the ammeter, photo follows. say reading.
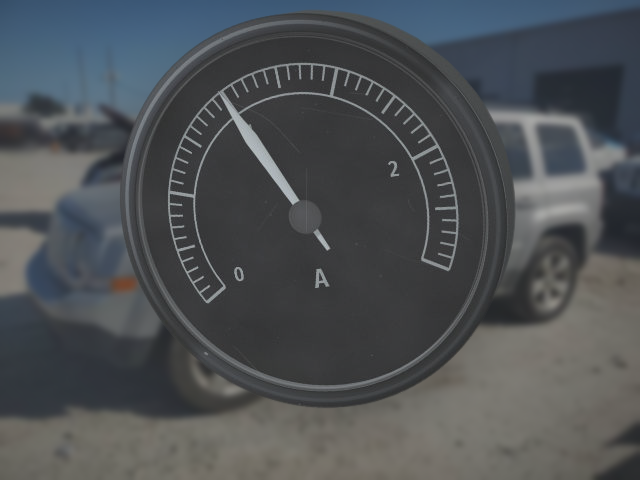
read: 1 A
